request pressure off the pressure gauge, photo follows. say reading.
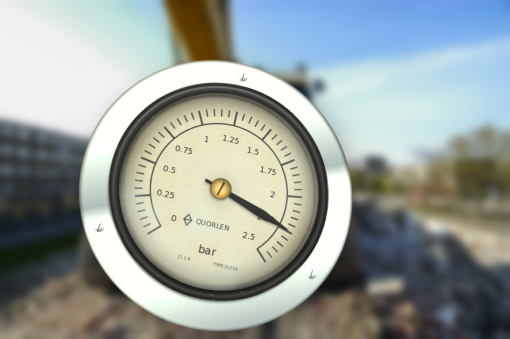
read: 2.25 bar
